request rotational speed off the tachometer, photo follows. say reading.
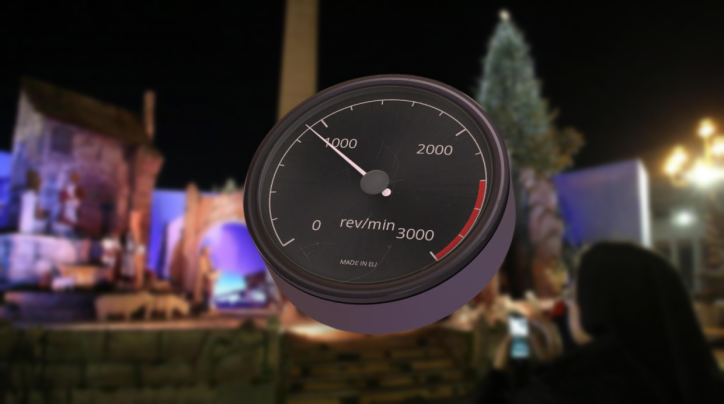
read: 900 rpm
